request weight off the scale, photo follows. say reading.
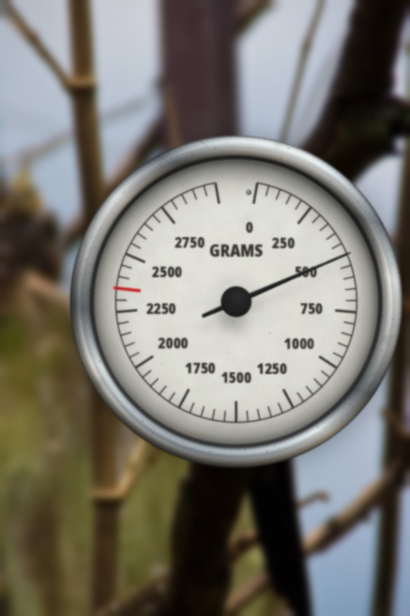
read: 500 g
